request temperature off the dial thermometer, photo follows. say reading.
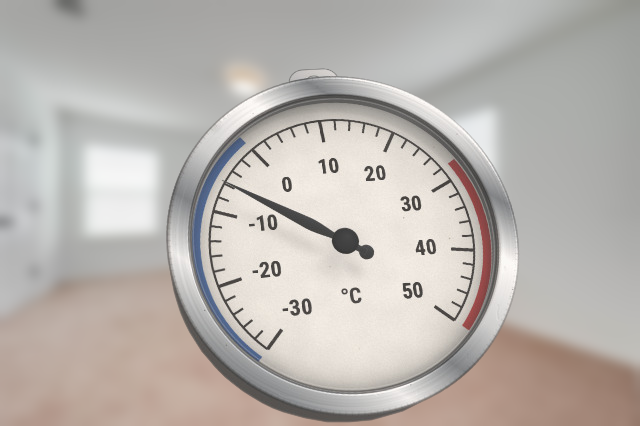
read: -6 °C
